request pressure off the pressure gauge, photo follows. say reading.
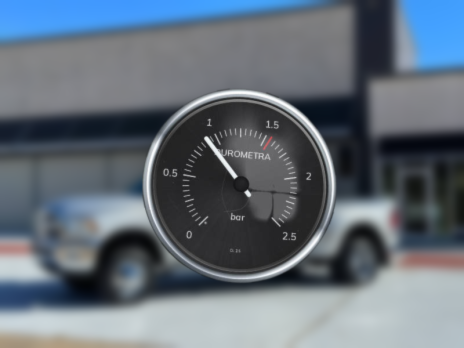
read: 0.9 bar
